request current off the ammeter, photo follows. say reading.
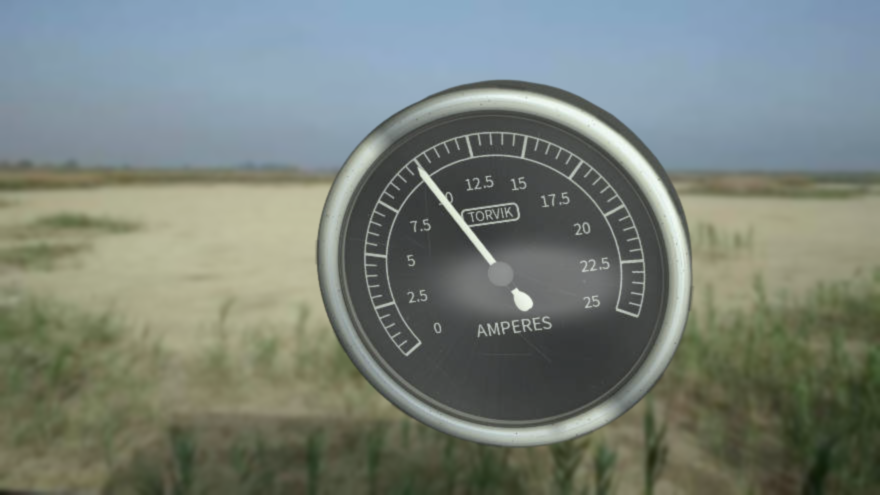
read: 10 A
